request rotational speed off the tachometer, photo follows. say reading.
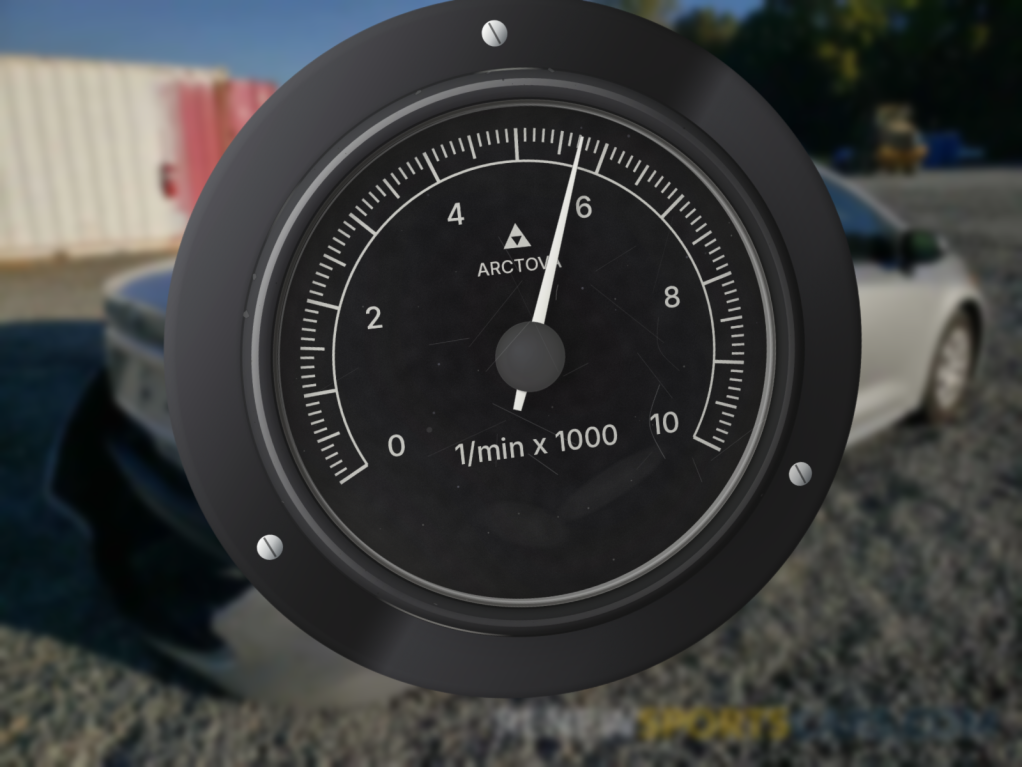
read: 5700 rpm
